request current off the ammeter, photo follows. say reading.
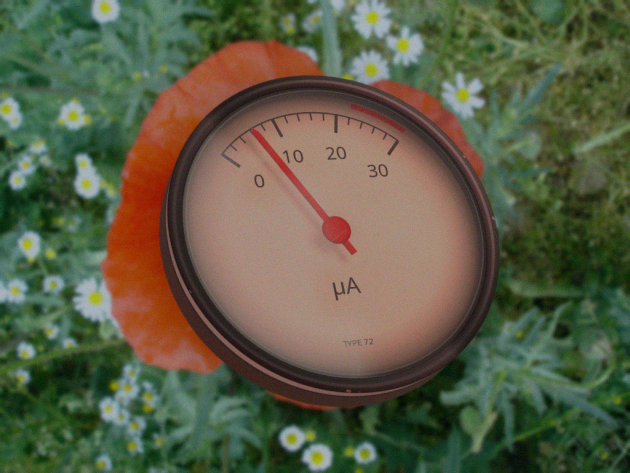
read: 6 µA
